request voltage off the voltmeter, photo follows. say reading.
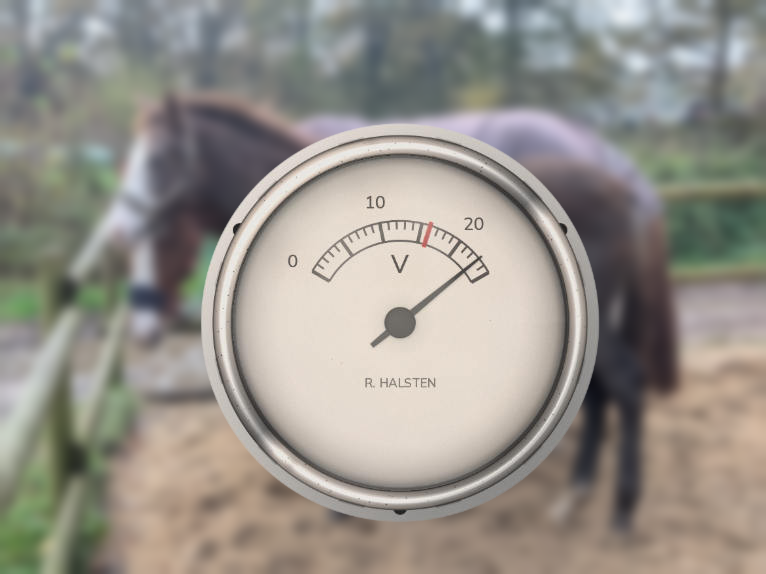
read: 23 V
